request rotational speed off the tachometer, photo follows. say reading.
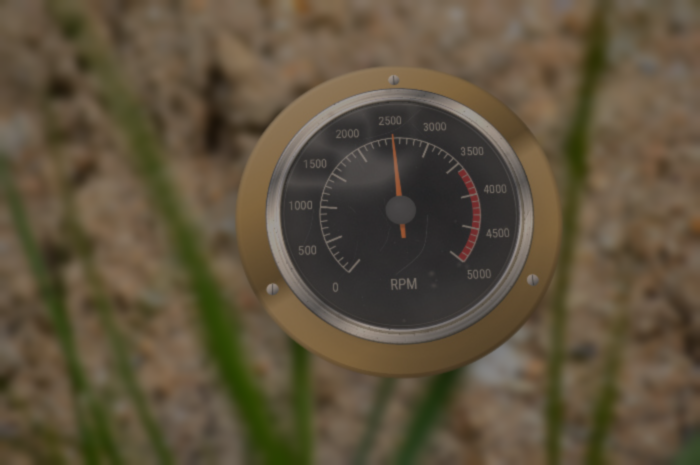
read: 2500 rpm
